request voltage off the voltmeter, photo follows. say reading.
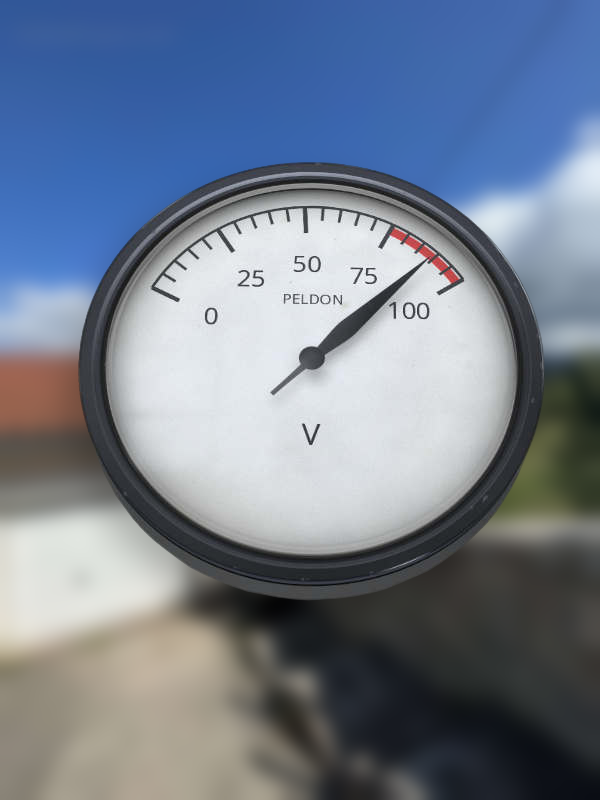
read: 90 V
